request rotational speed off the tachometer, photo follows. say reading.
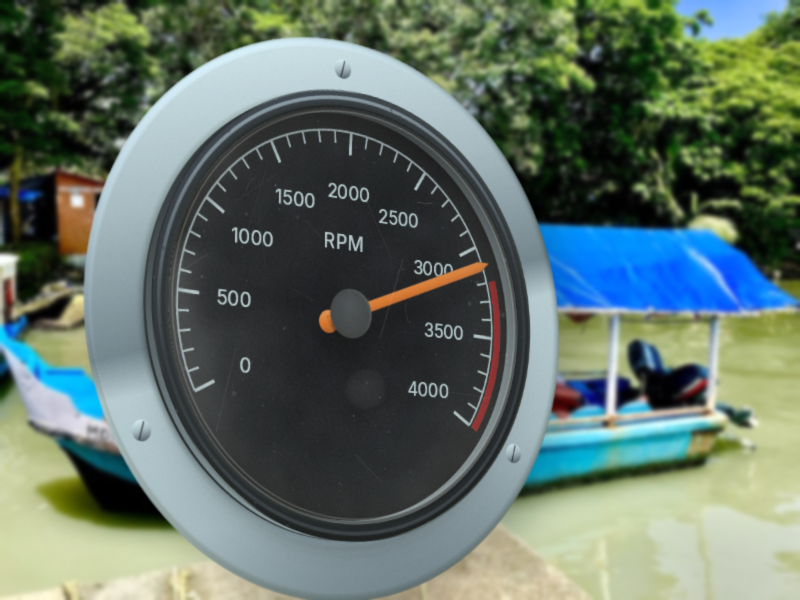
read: 3100 rpm
